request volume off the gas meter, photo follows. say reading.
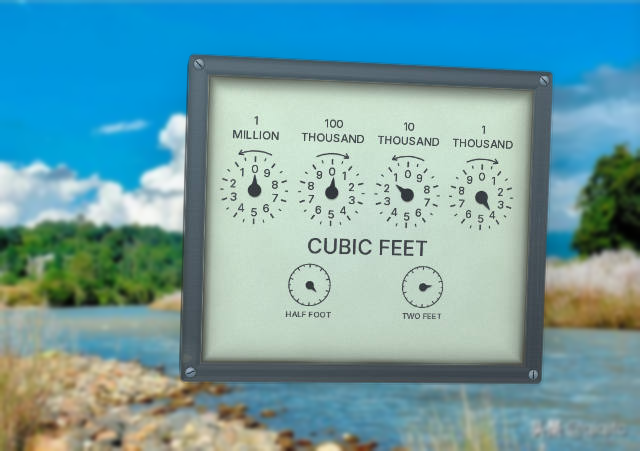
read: 1400 ft³
